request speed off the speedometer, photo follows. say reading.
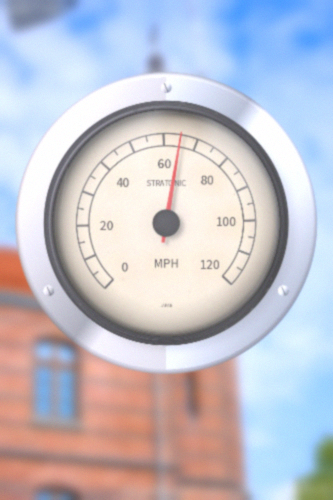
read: 65 mph
